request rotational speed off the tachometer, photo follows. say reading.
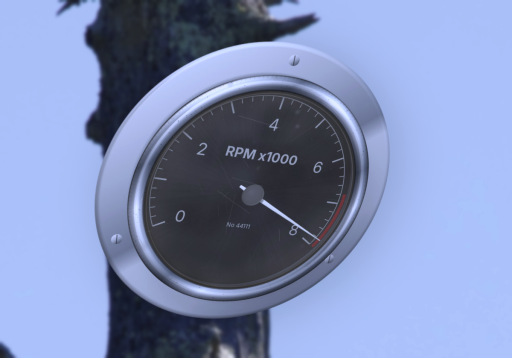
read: 7800 rpm
